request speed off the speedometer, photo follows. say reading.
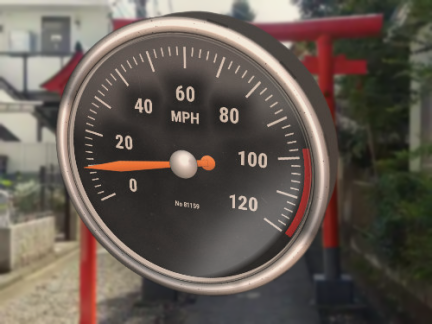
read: 10 mph
